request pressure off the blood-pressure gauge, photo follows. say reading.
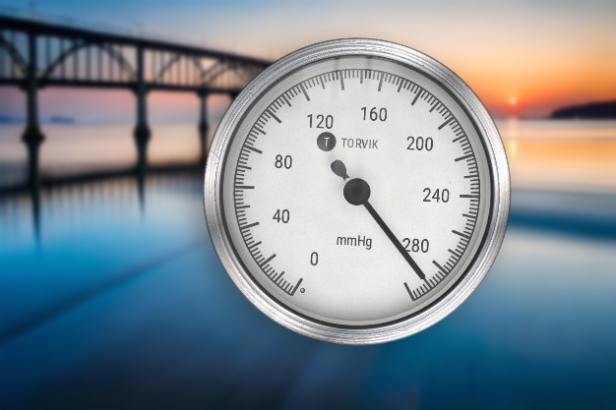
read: 290 mmHg
